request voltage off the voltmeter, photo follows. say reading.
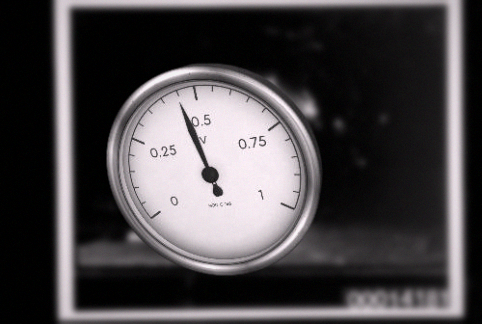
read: 0.45 V
